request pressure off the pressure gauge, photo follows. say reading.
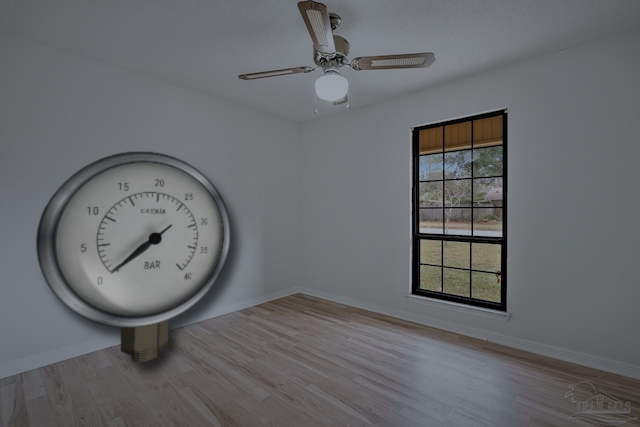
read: 0 bar
